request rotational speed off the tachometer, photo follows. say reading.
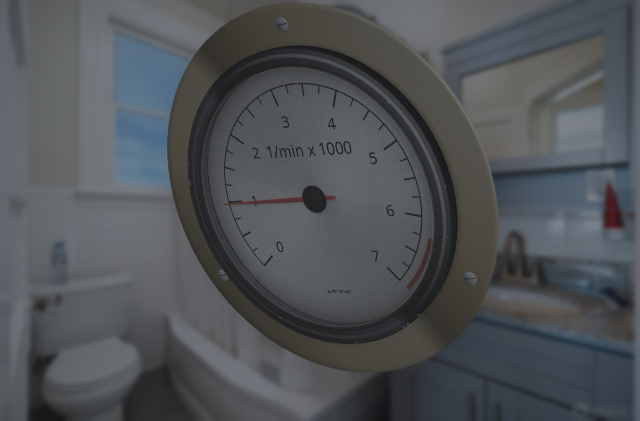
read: 1000 rpm
